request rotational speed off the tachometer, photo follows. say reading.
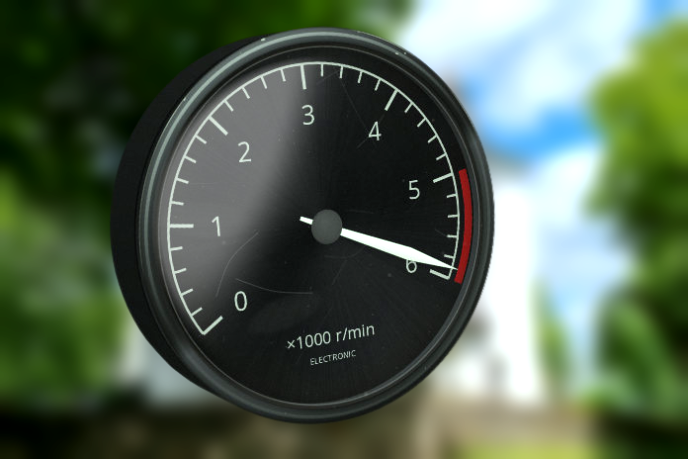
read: 5900 rpm
